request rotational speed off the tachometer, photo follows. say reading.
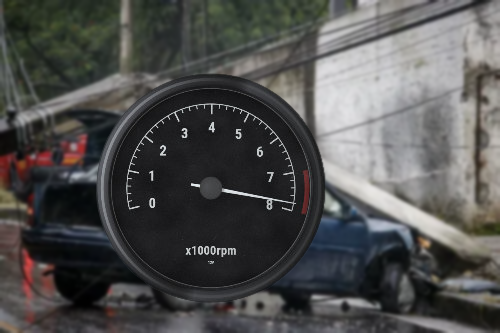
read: 7800 rpm
